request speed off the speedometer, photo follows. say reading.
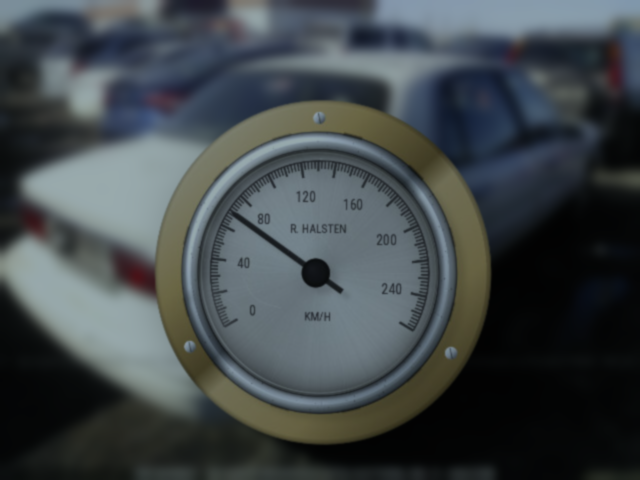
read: 70 km/h
